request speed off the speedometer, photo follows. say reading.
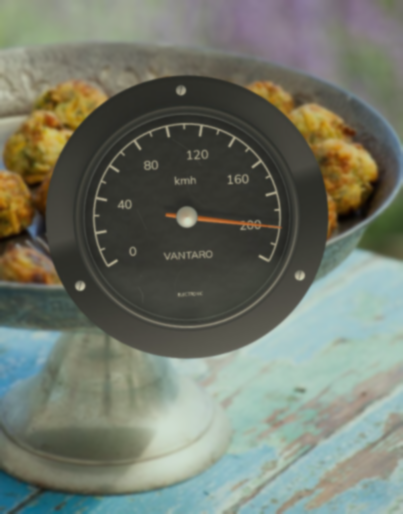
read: 200 km/h
